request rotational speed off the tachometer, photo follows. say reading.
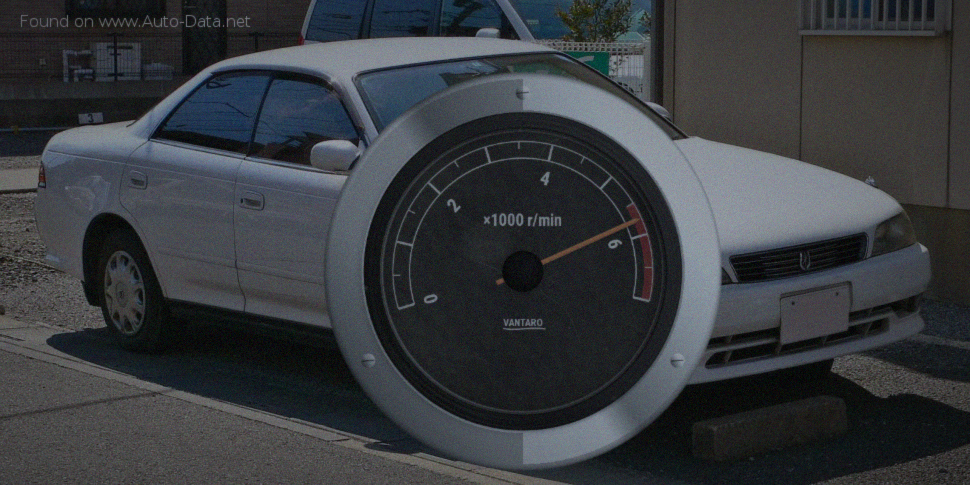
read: 5750 rpm
